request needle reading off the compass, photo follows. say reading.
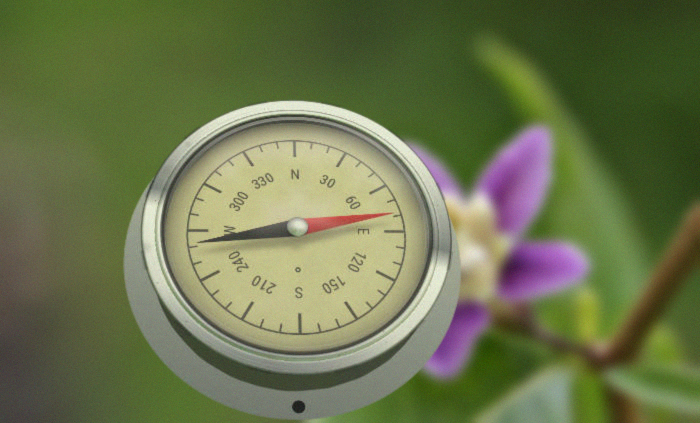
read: 80 °
